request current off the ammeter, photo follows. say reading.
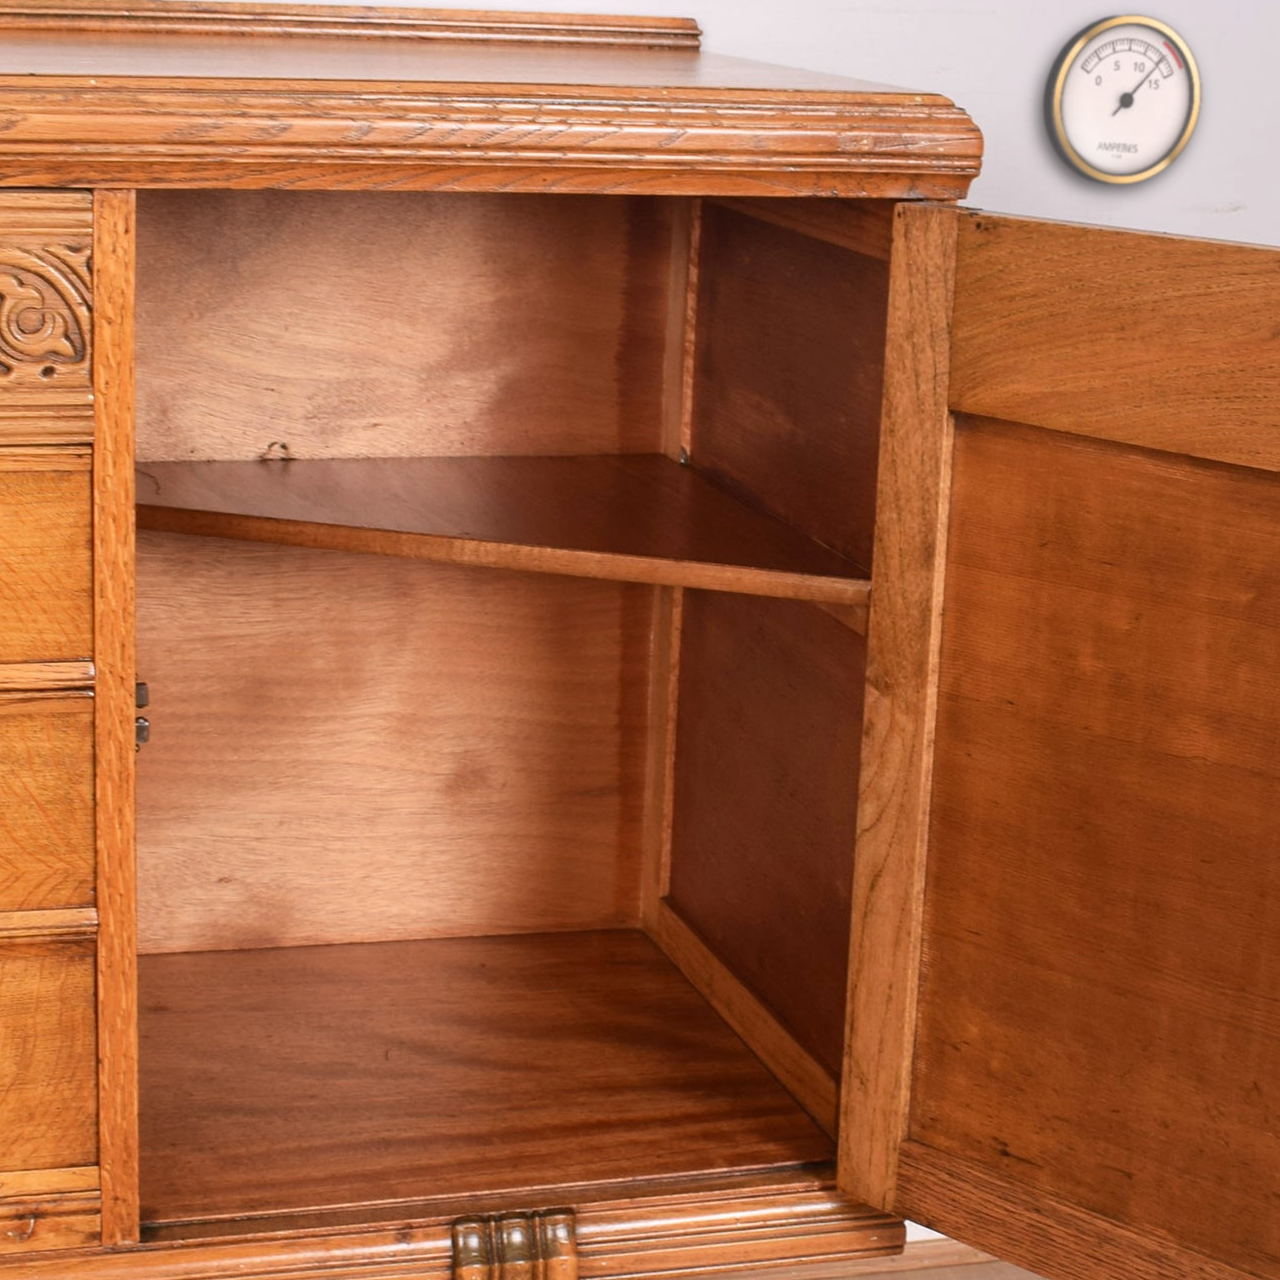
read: 12.5 A
